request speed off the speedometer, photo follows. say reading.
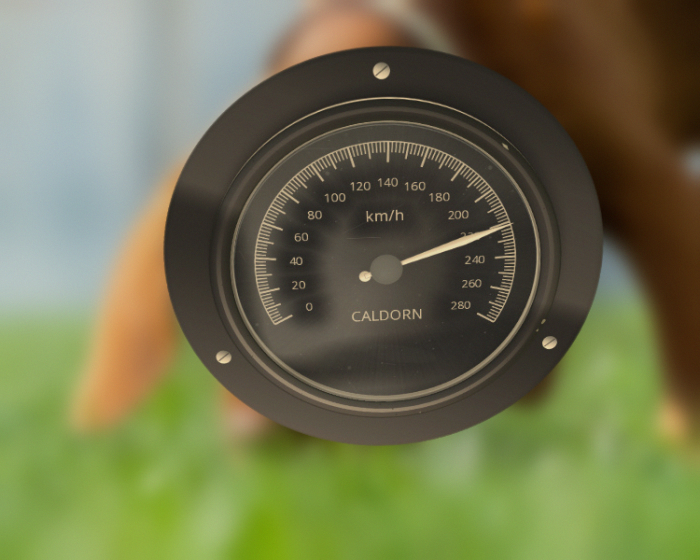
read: 220 km/h
